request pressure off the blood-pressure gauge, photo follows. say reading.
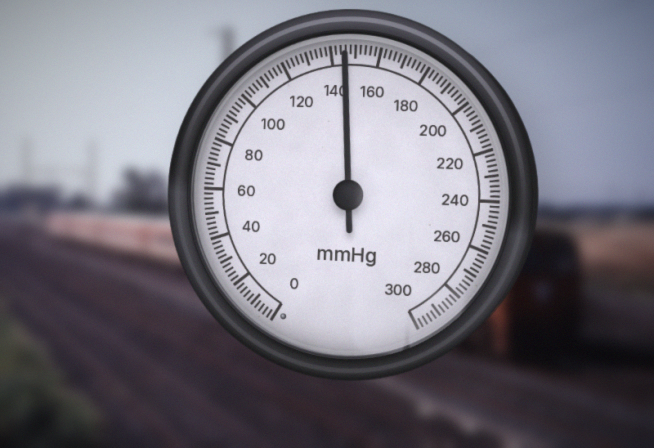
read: 146 mmHg
